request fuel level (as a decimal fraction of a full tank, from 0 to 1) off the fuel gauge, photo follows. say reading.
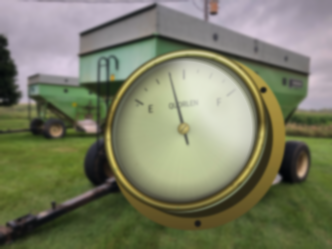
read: 0.375
